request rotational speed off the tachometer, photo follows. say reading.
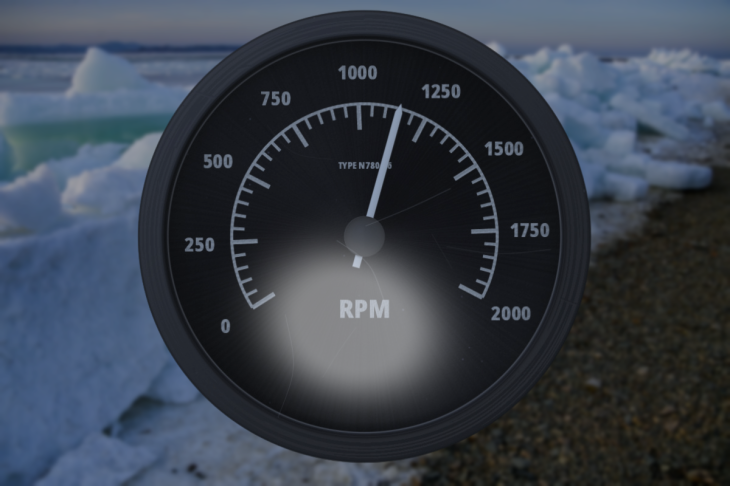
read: 1150 rpm
